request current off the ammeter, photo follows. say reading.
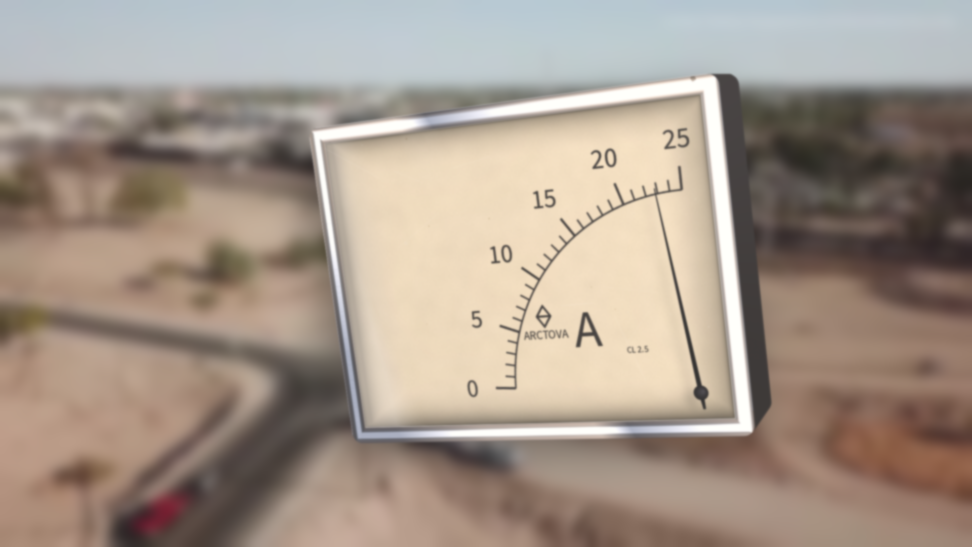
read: 23 A
